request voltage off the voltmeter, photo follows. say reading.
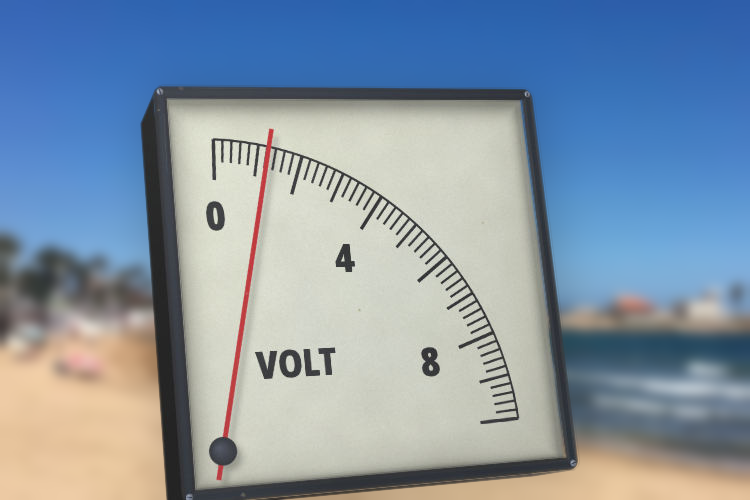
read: 1.2 V
